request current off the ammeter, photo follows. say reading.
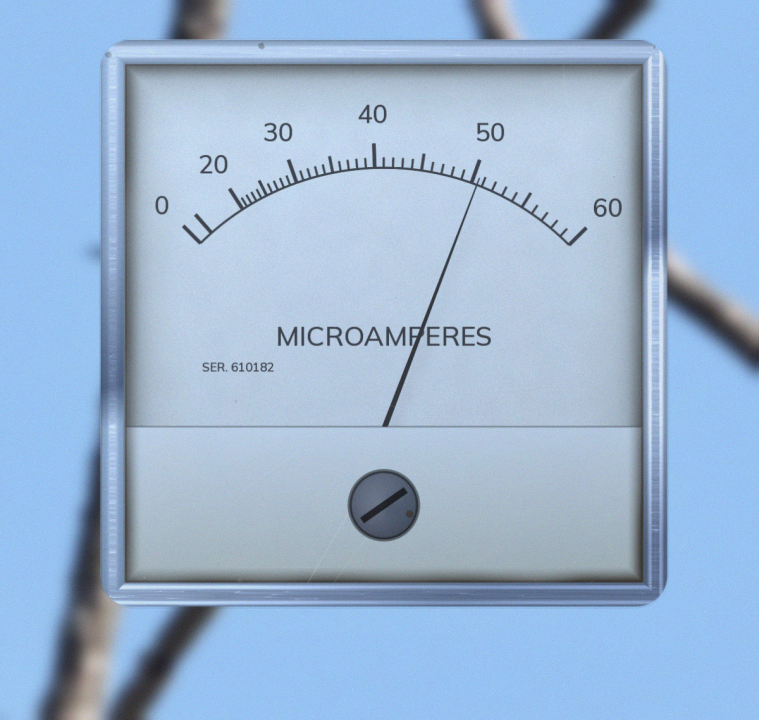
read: 50.5 µA
